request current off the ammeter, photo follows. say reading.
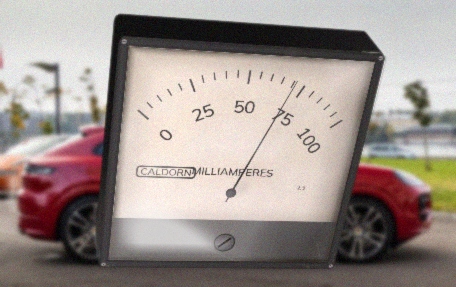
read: 70 mA
